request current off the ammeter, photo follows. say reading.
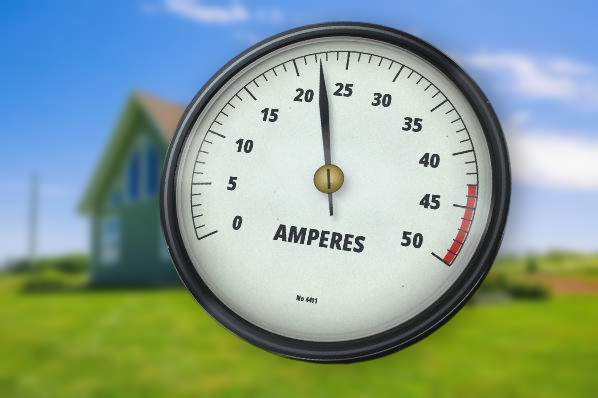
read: 22.5 A
